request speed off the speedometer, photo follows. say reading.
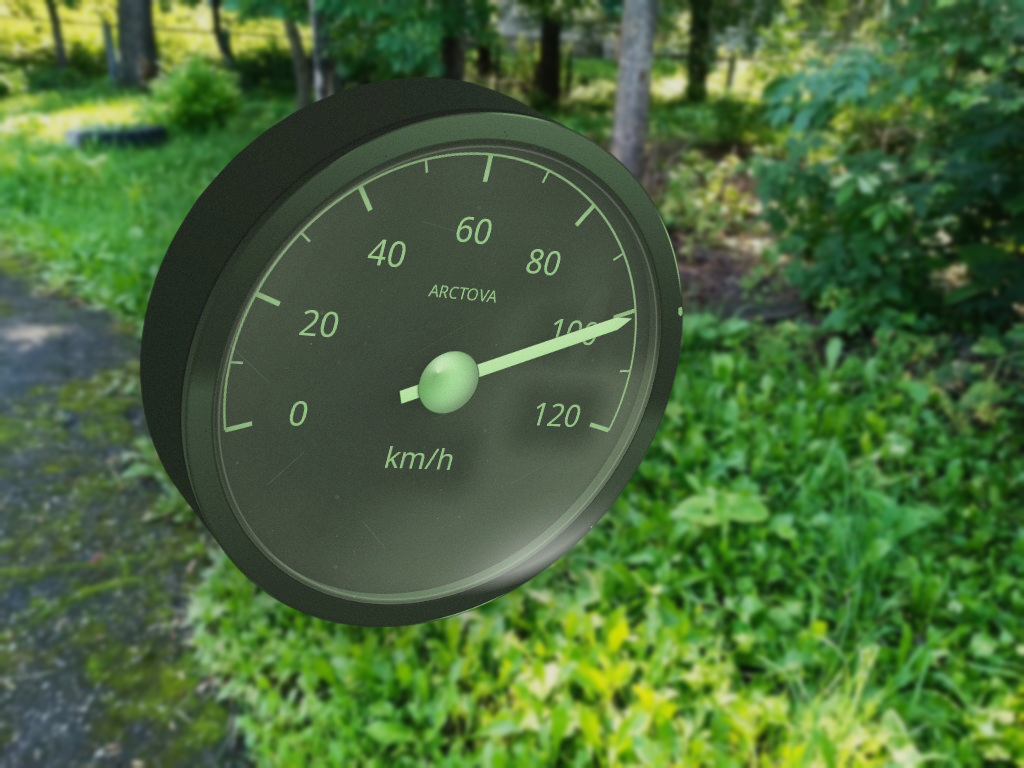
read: 100 km/h
